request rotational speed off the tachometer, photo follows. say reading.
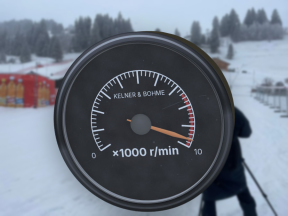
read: 9600 rpm
